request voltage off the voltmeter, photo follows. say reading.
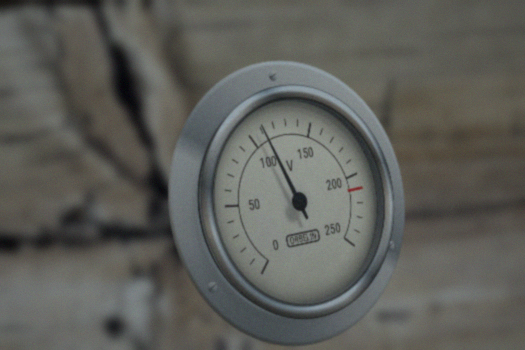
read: 110 V
